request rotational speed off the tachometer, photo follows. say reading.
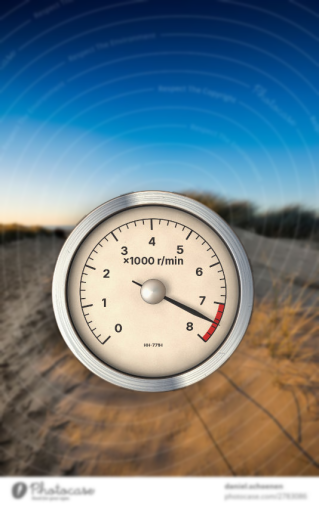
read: 7500 rpm
